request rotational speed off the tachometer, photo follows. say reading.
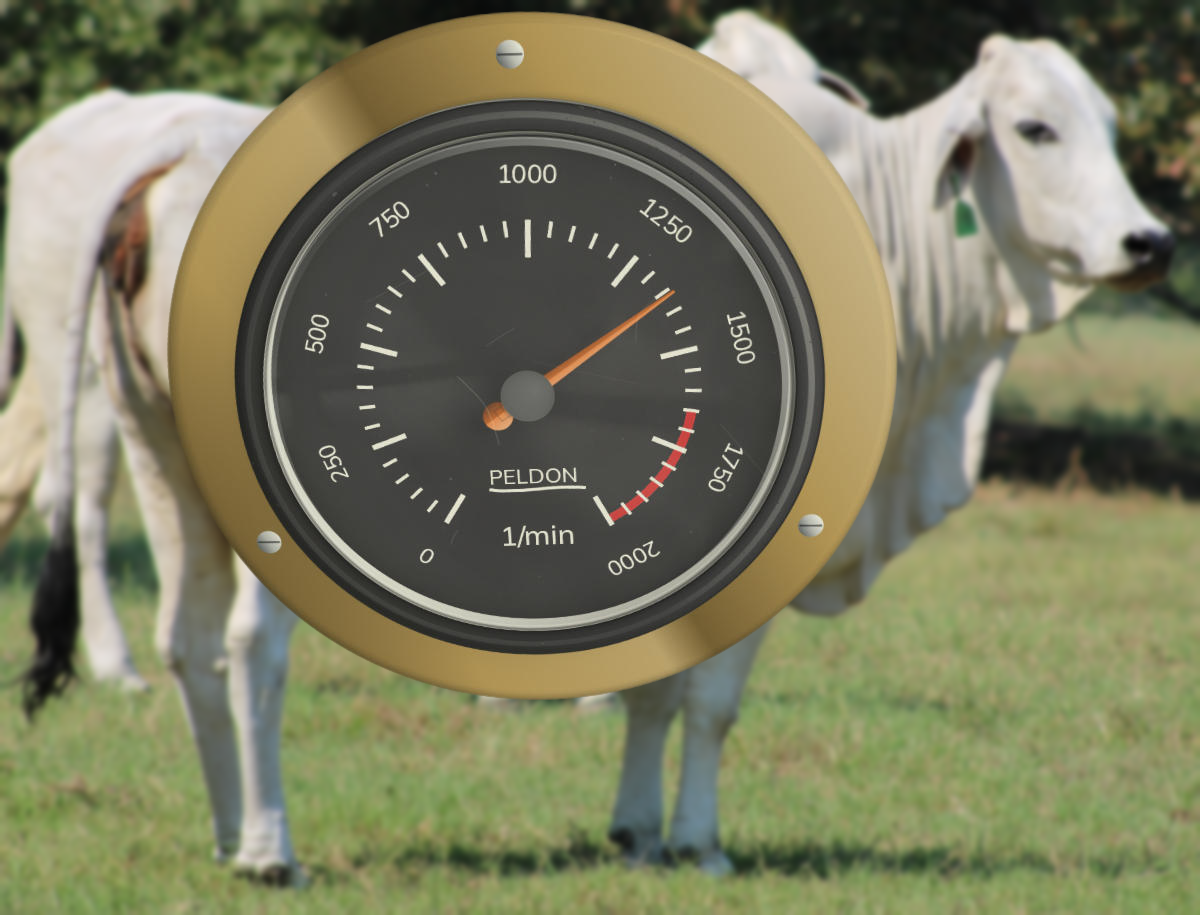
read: 1350 rpm
